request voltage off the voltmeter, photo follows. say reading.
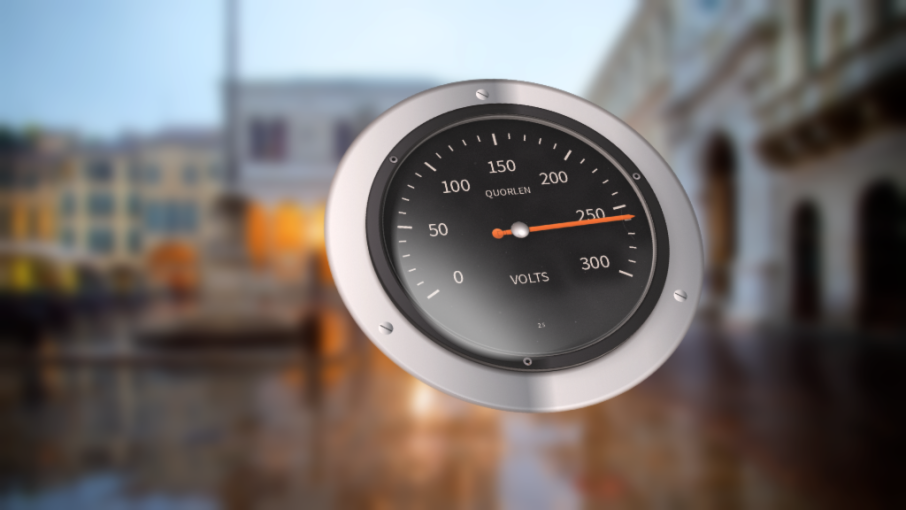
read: 260 V
